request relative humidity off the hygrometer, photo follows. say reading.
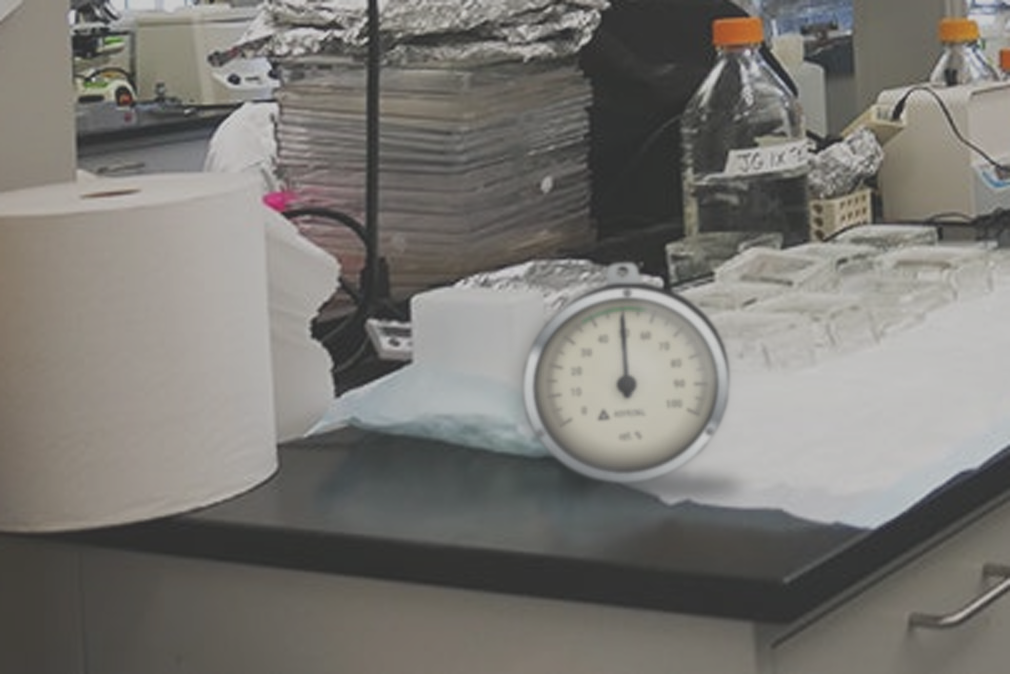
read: 50 %
